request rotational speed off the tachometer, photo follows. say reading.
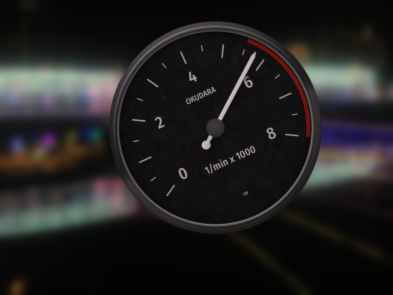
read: 5750 rpm
